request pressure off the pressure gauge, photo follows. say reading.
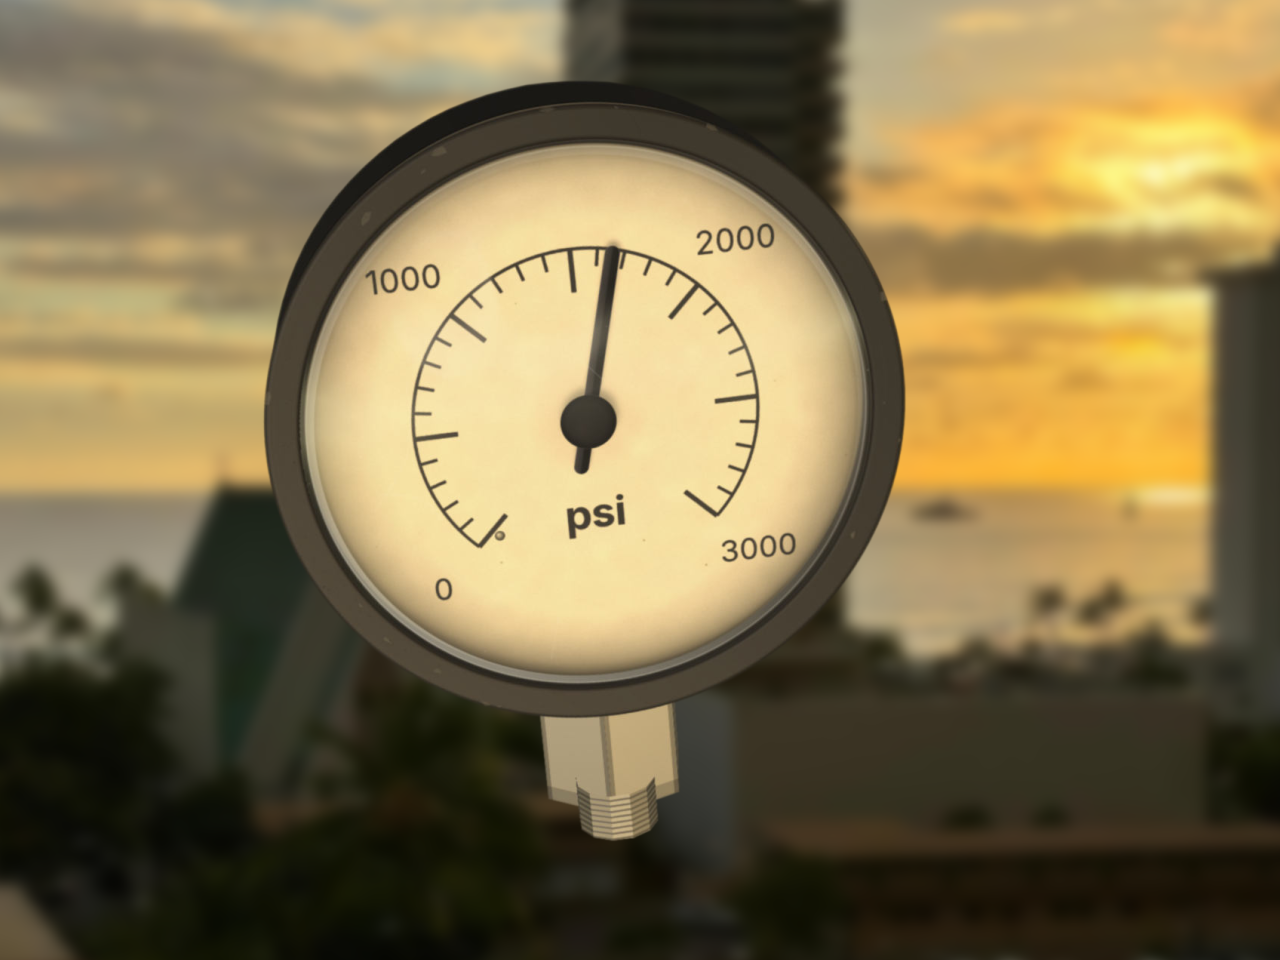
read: 1650 psi
